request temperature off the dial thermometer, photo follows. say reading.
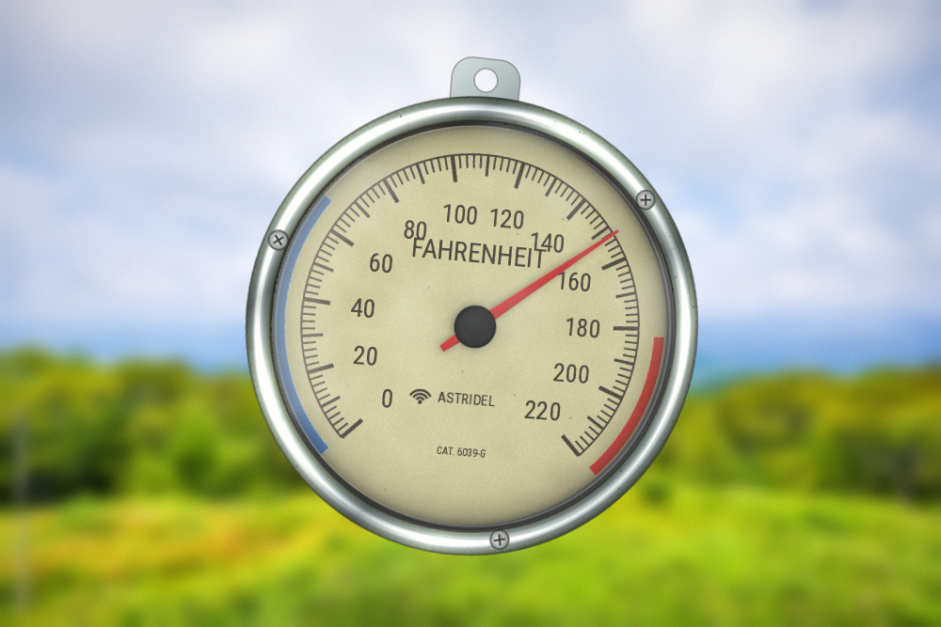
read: 152 °F
